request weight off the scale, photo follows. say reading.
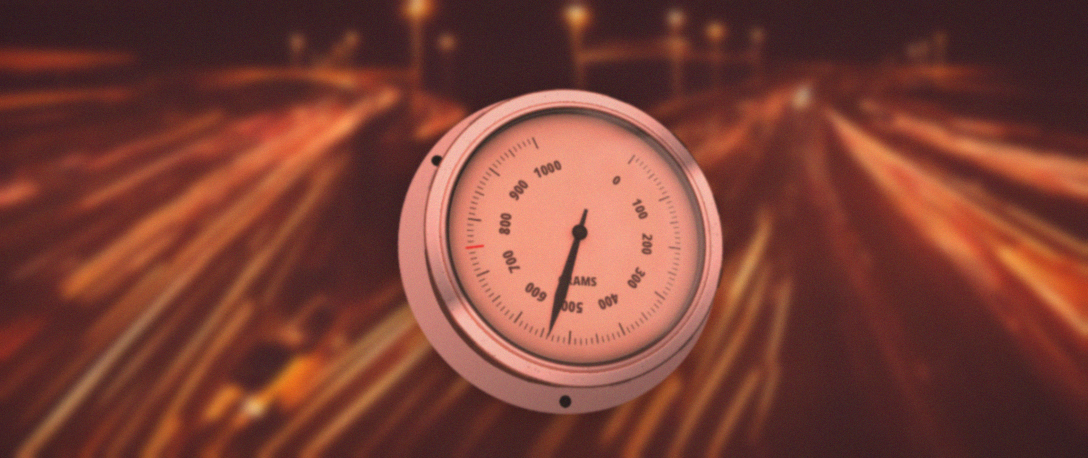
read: 540 g
